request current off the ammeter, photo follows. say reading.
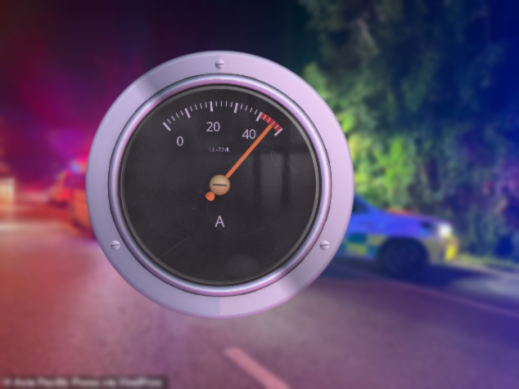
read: 46 A
